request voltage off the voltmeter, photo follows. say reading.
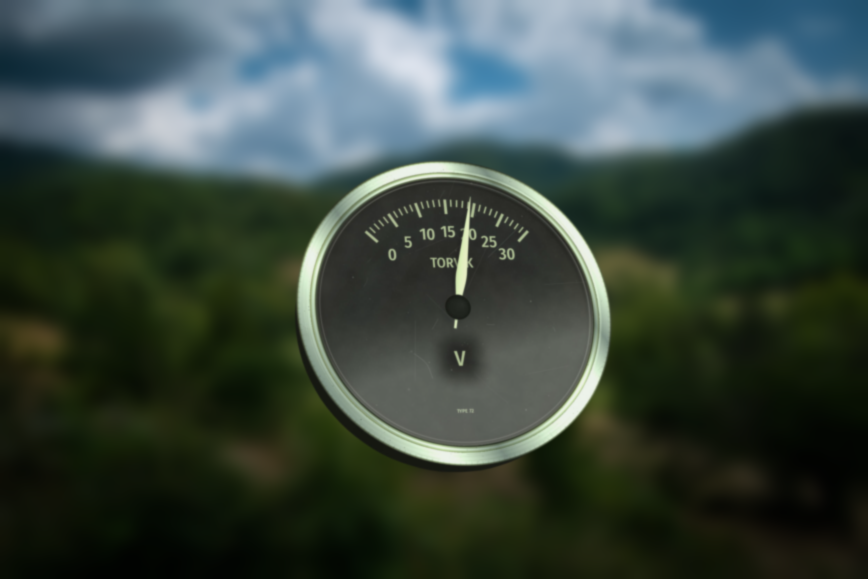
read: 19 V
